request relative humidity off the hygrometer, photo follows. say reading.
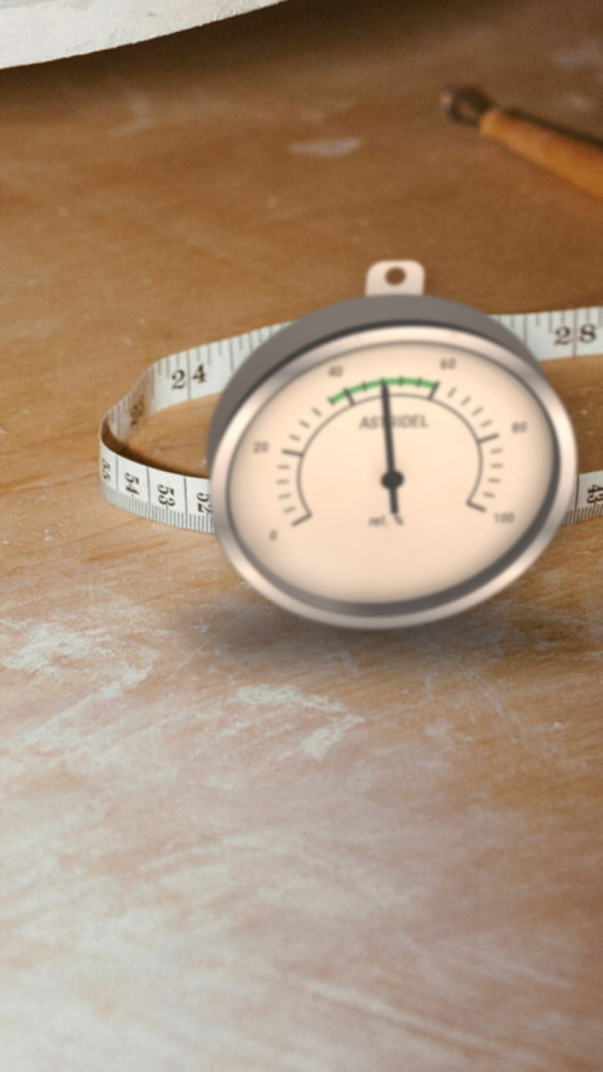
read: 48 %
